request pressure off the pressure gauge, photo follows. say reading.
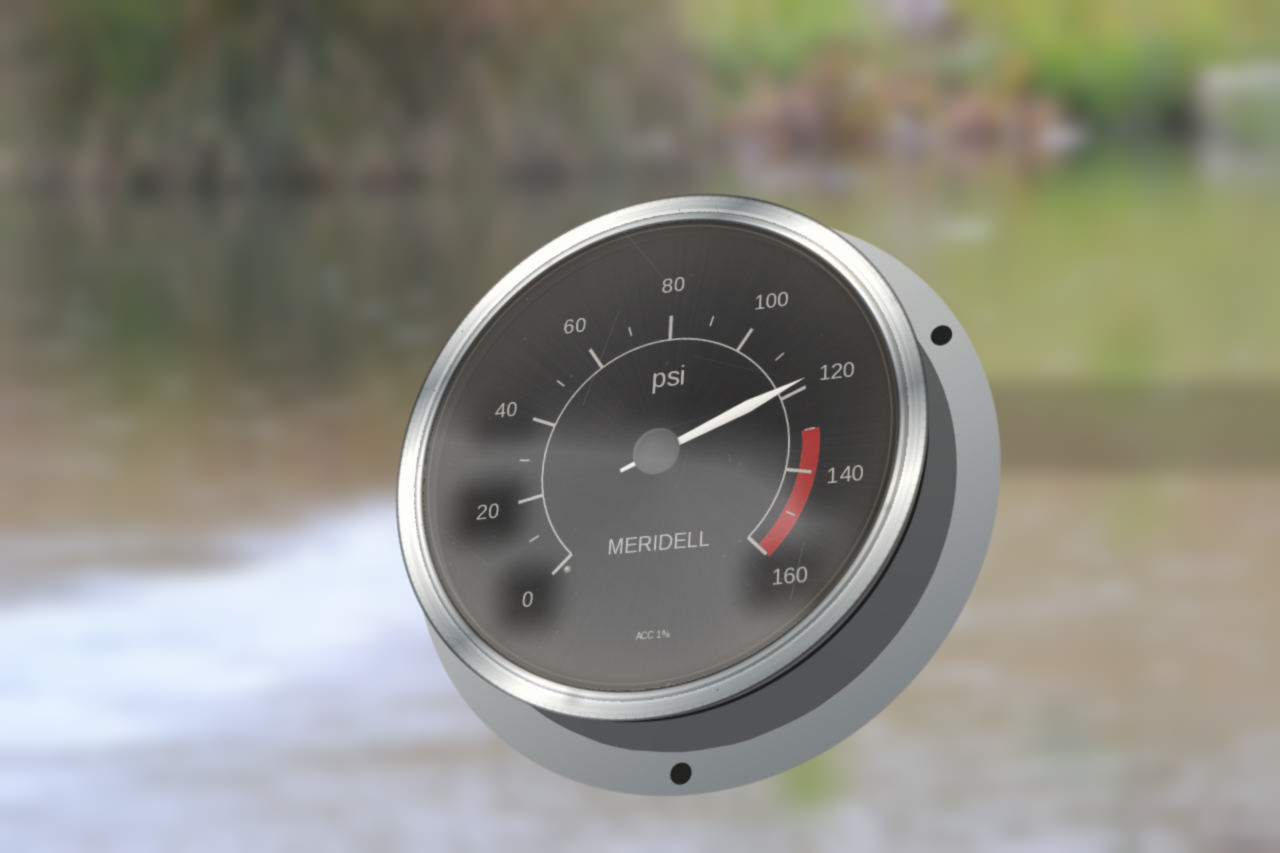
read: 120 psi
